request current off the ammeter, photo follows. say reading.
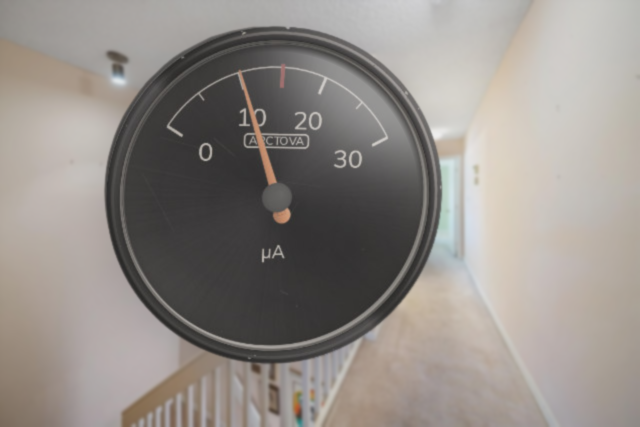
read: 10 µA
